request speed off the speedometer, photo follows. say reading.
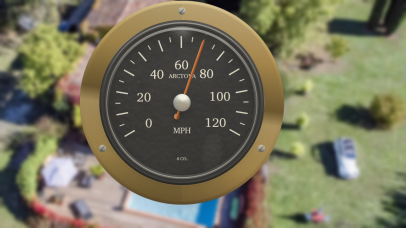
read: 70 mph
